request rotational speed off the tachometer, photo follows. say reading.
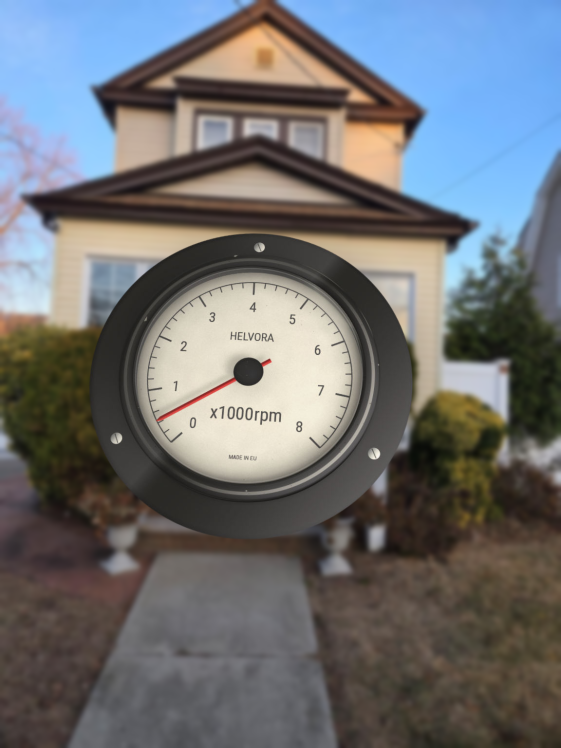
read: 400 rpm
